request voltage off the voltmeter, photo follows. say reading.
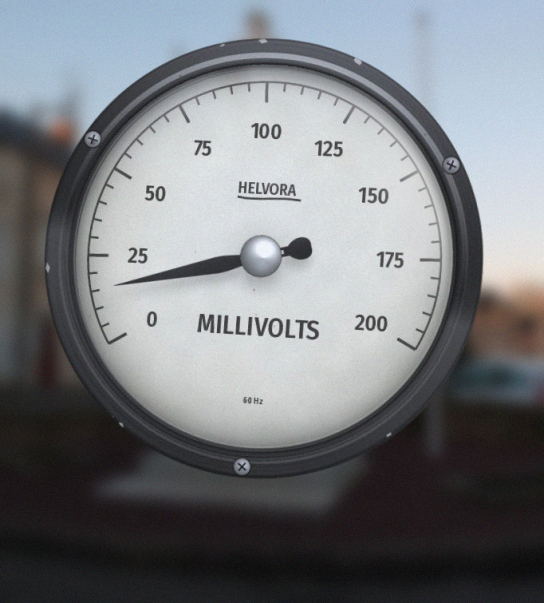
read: 15 mV
